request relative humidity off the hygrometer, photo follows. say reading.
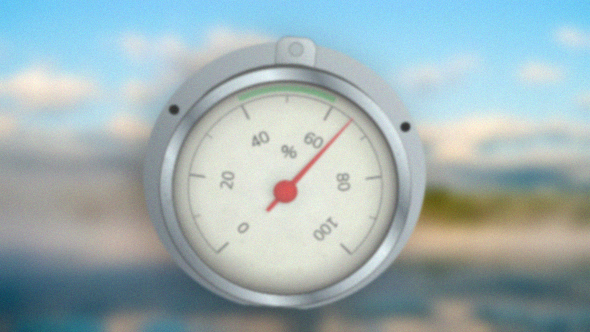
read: 65 %
